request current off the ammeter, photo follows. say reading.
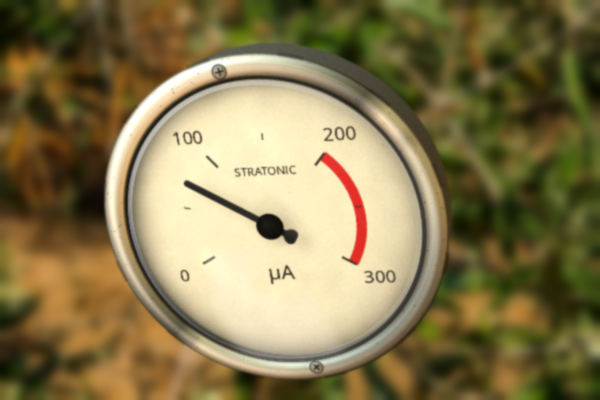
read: 75 µA
